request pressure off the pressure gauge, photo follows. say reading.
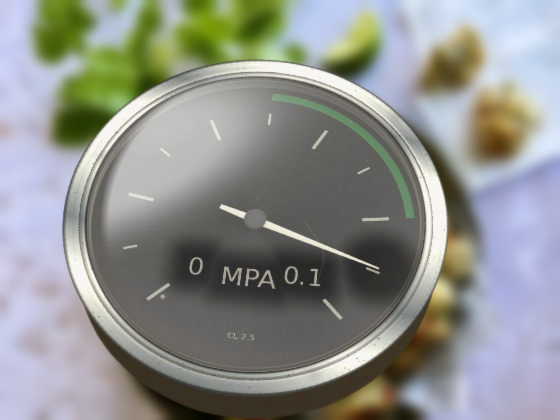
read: 0.09 MPa
